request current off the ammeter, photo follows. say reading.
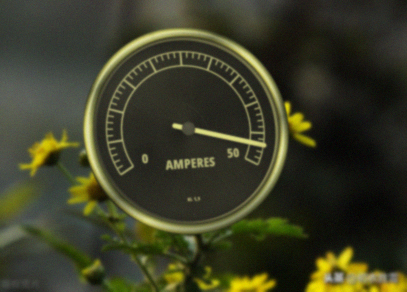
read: 47 A
